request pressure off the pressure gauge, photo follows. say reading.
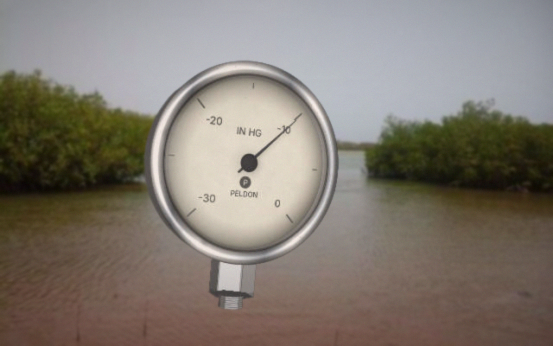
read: -10 inHg
